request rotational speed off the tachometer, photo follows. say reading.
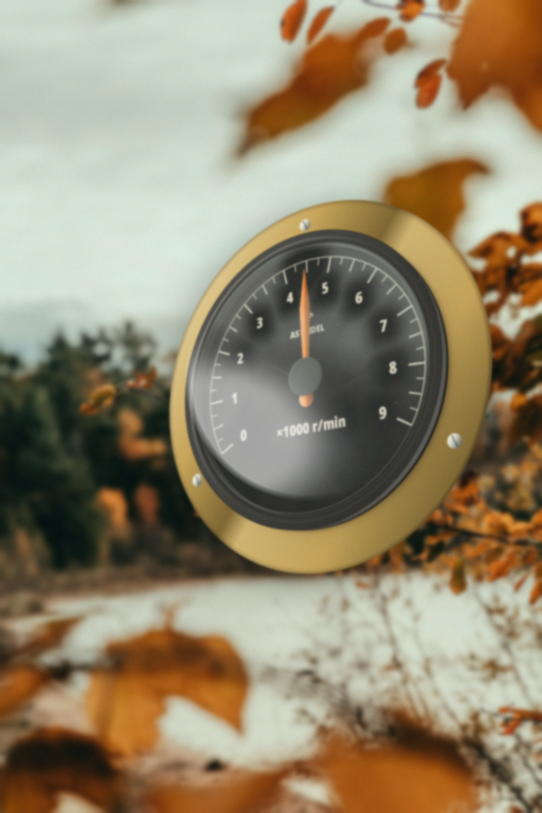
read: 4500 rpm
